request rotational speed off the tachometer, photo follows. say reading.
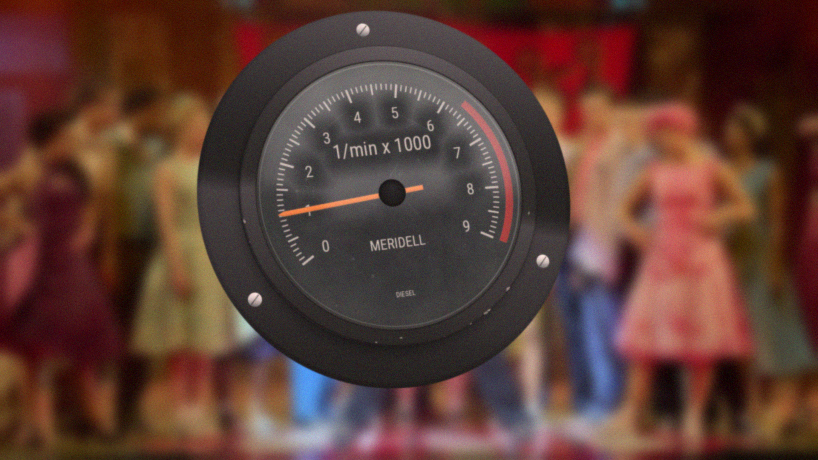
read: 1000 rpm
